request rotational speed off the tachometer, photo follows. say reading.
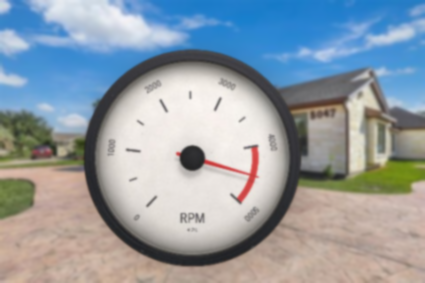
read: 4500 rpm
